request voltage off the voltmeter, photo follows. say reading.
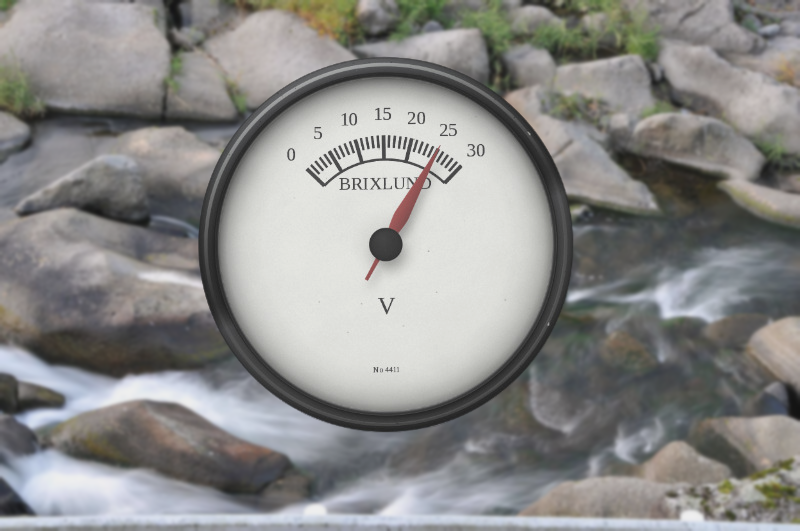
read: 25 V
